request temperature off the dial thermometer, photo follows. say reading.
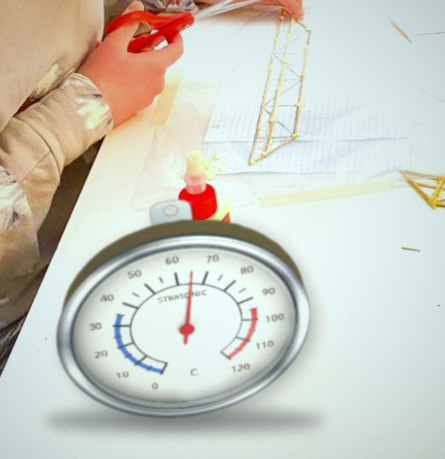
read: 65 °C
